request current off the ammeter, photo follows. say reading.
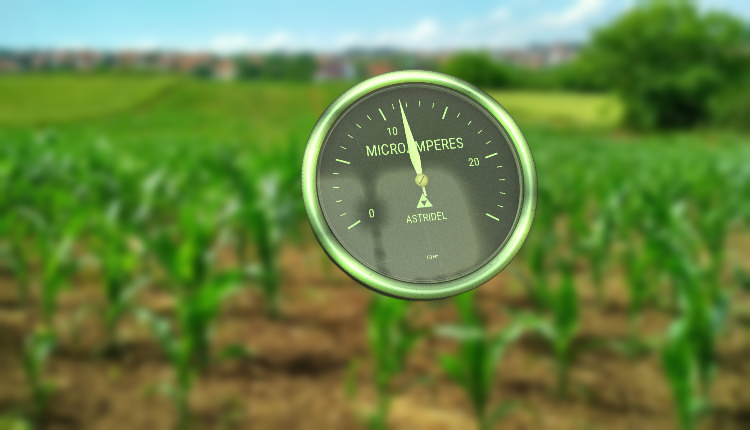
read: 11.5 µA
